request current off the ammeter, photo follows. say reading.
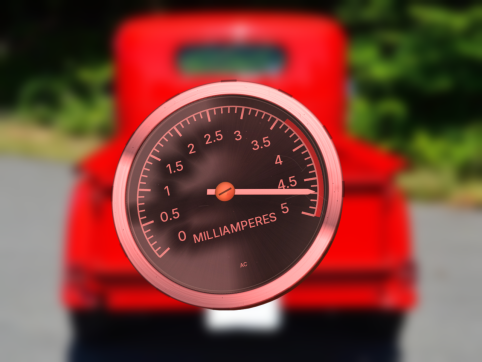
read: 4.7 mA
